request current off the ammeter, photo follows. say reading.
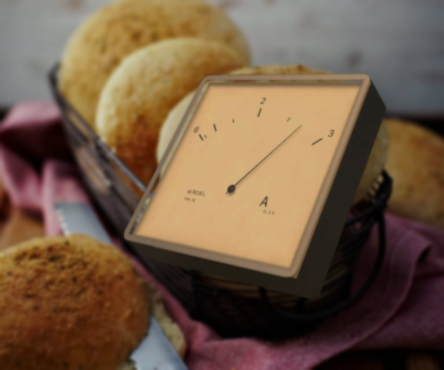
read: 2.75 A
